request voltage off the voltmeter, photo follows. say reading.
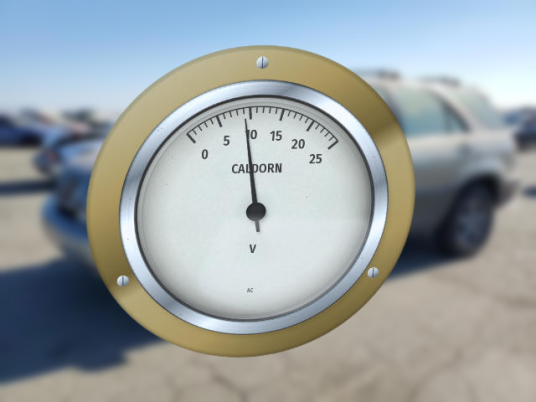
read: 9 V
